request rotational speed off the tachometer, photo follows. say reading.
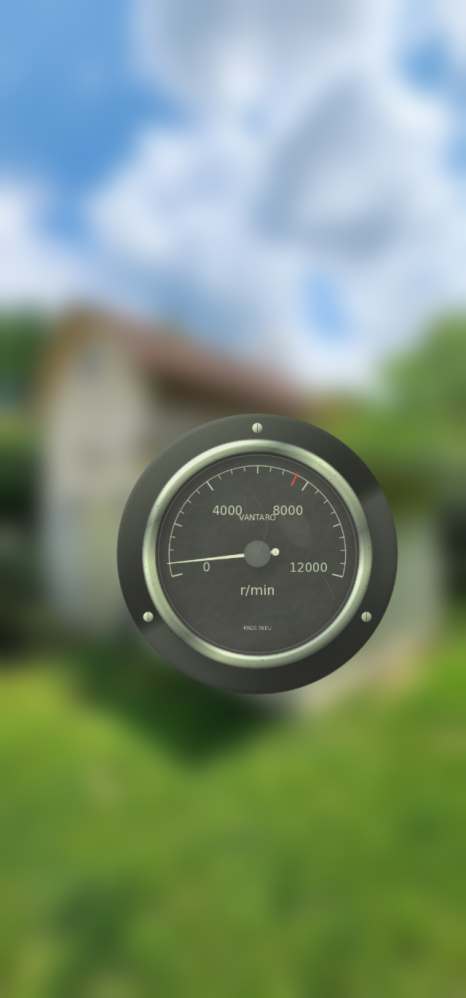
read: 500 rpm
